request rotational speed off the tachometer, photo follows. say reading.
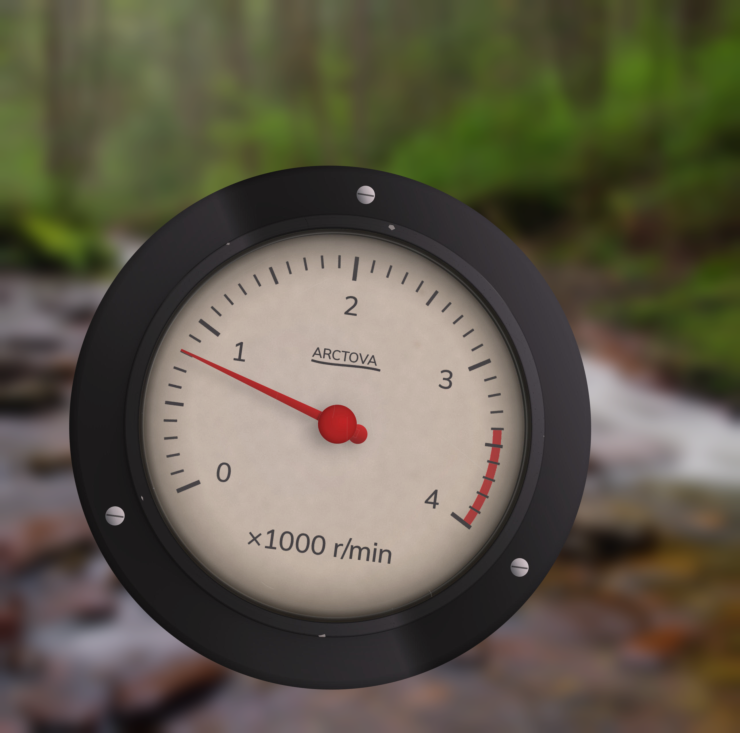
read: 800 rpm
